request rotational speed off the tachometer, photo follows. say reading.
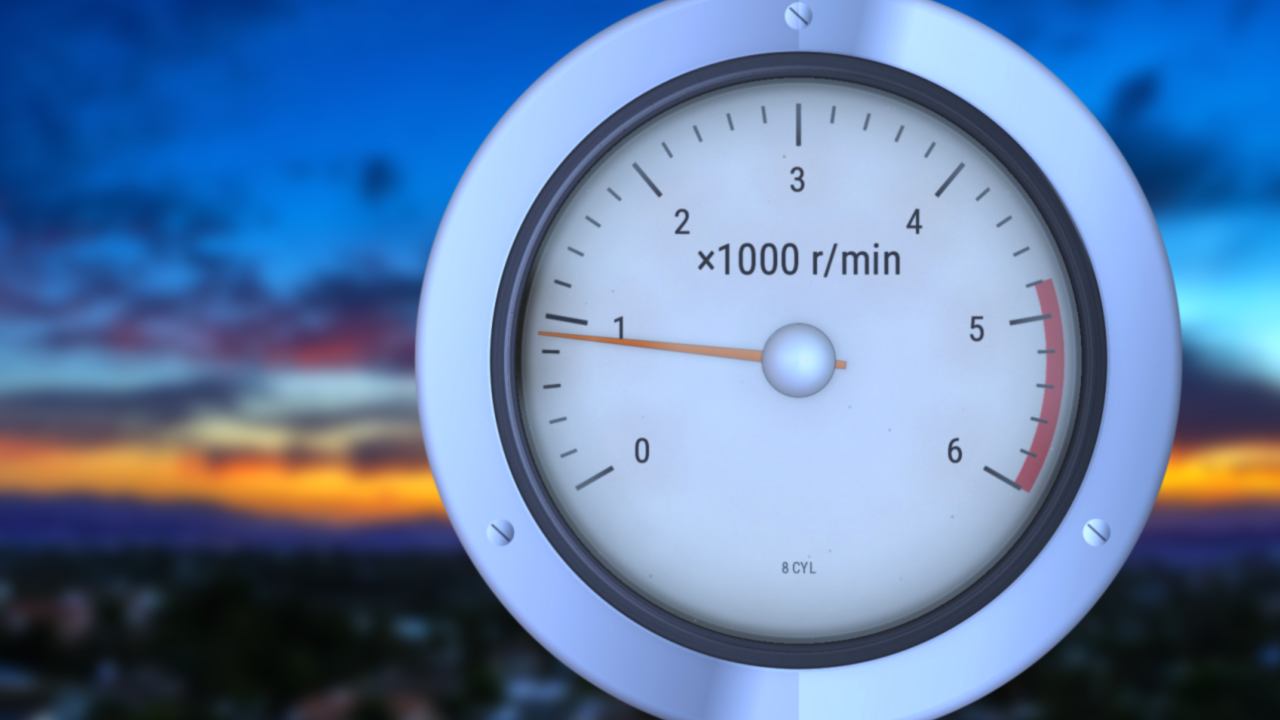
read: 900 rpm
